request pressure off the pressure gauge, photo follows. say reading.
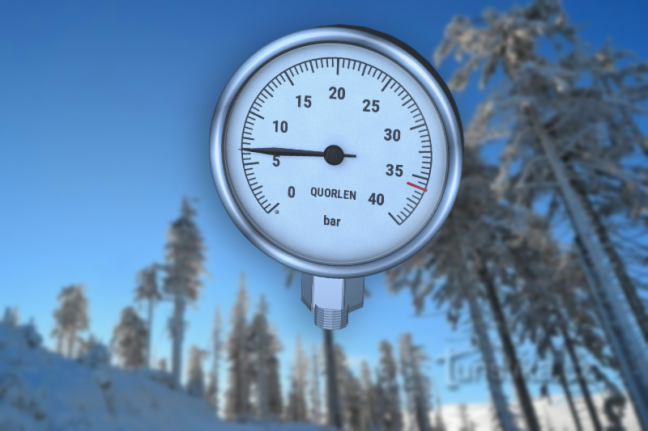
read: 6.5 bar
